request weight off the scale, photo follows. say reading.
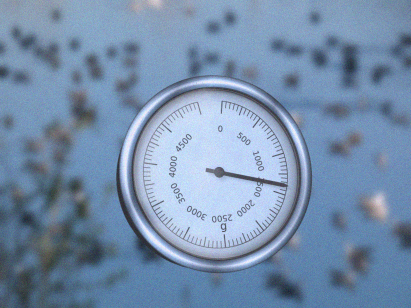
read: 1400 g
